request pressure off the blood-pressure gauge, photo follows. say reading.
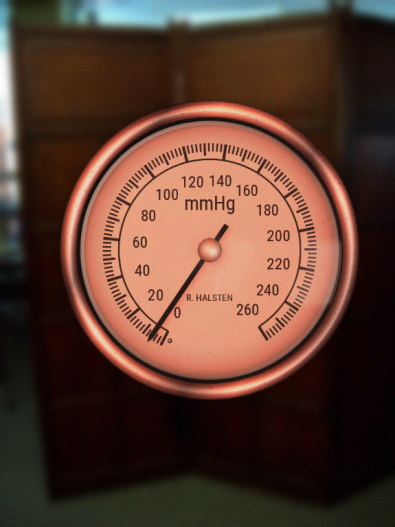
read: 6 mmHg
